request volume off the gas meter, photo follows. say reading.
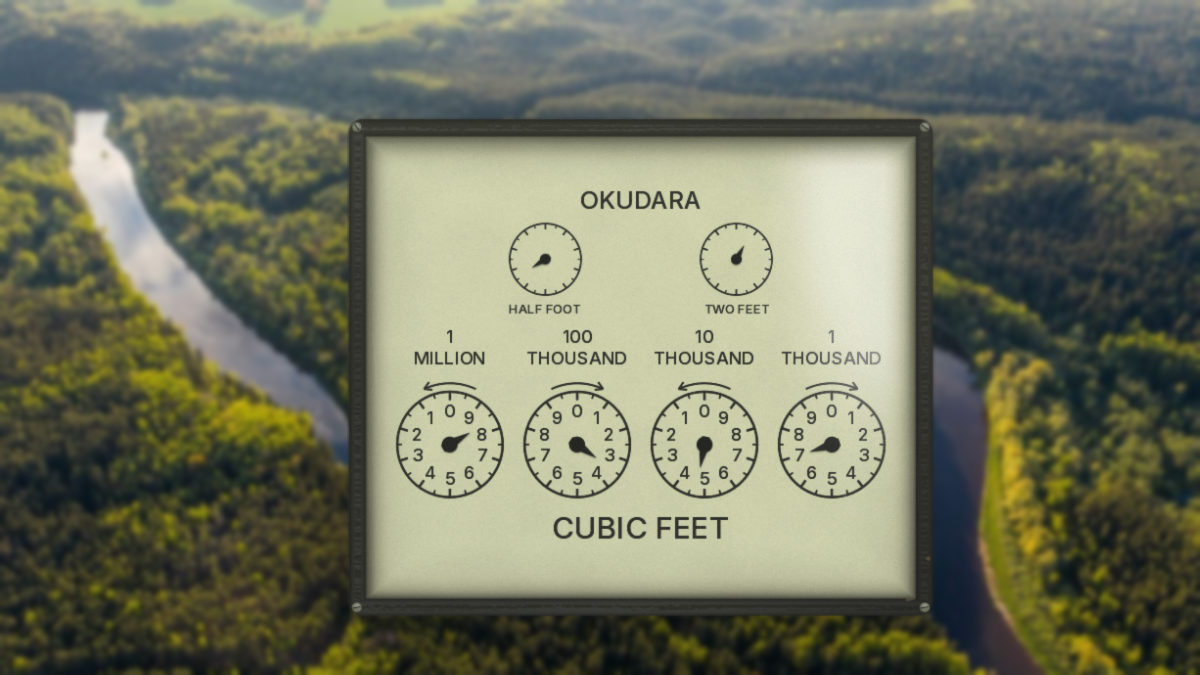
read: 834700 ft³
